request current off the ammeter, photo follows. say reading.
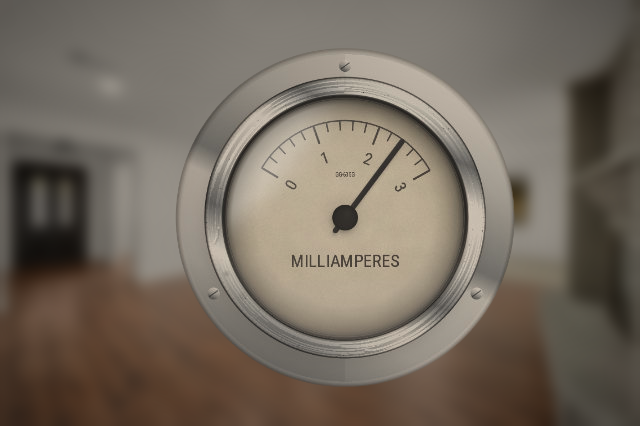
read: 2.4 mA
